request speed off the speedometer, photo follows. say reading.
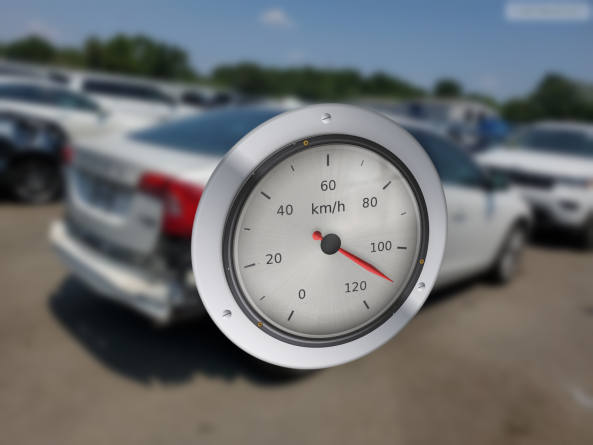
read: 110 km/h
